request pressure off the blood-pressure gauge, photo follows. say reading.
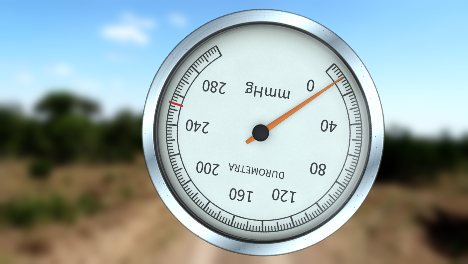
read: 10 mmHg
